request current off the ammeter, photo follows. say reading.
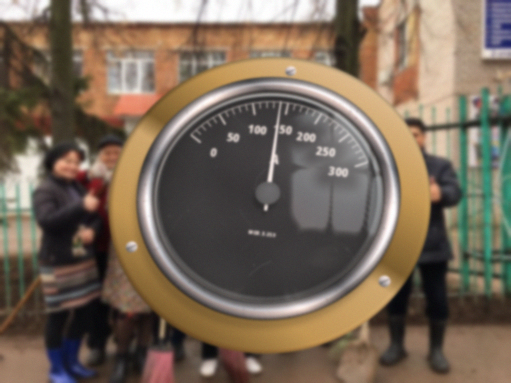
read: 140 A
